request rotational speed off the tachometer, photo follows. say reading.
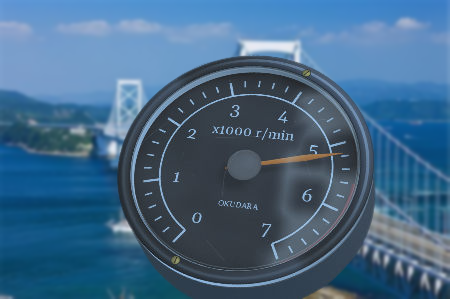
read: 5200 rpm
